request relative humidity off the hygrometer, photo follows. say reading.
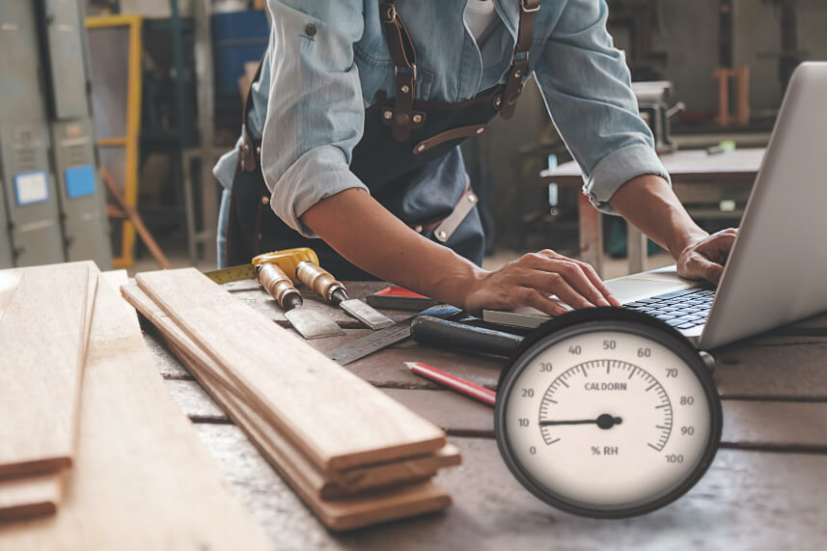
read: 10 %
